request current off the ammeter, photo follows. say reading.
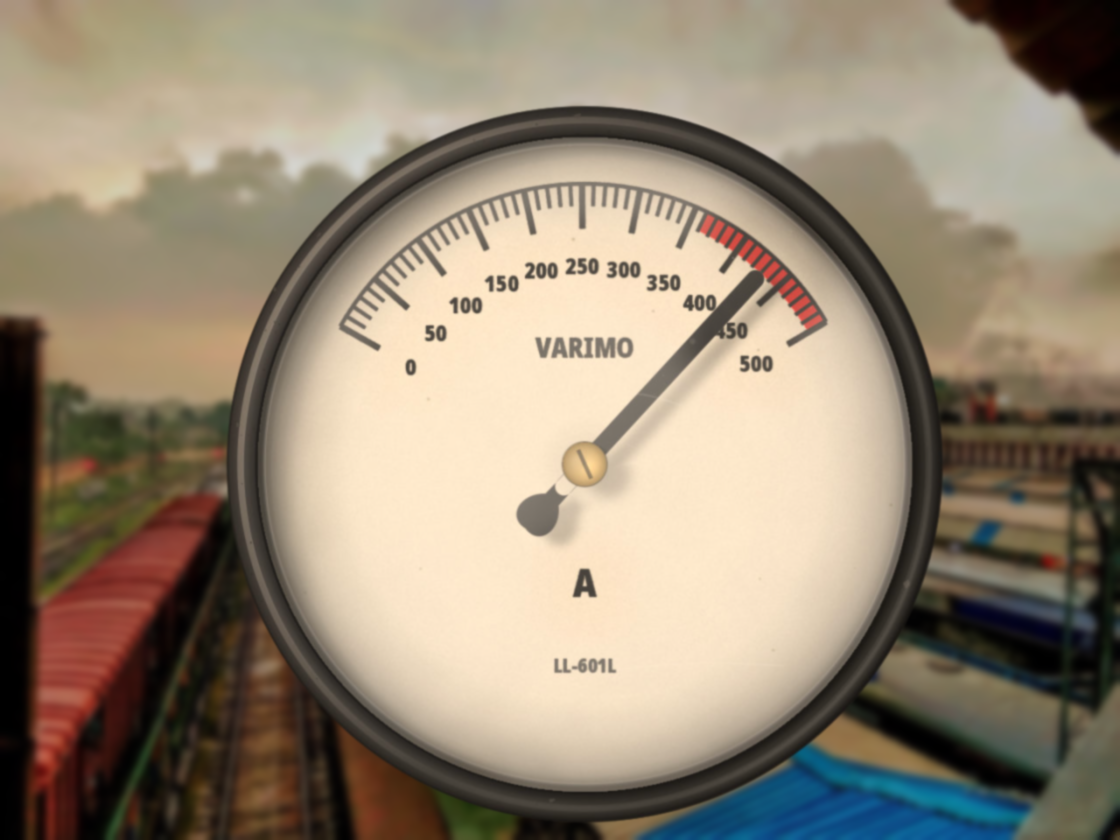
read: 430 A
